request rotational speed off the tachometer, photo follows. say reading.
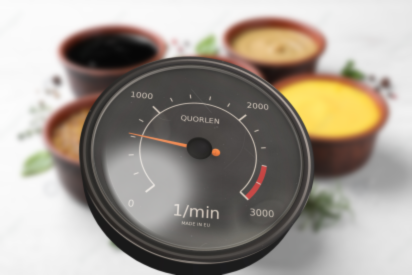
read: 600 rpm
